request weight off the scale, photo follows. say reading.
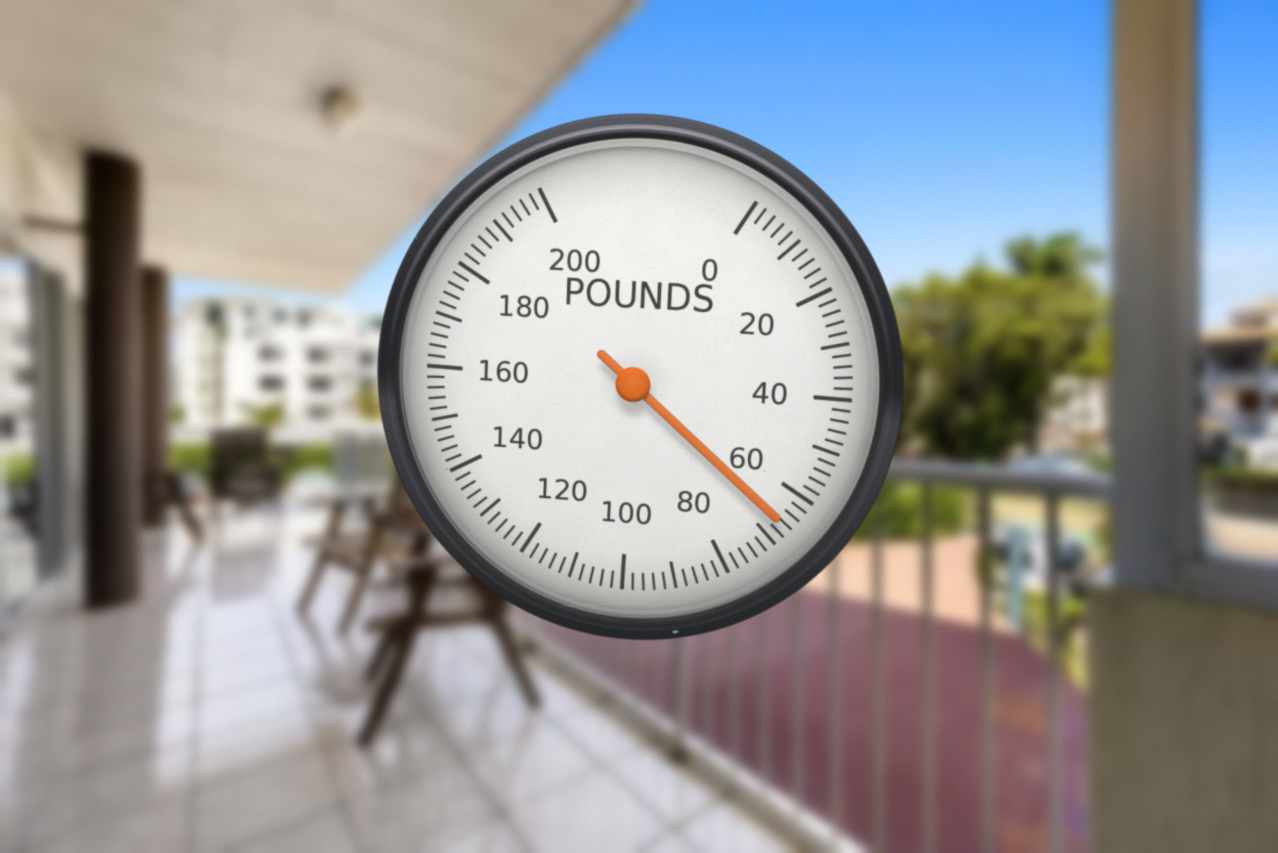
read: 66 lb
